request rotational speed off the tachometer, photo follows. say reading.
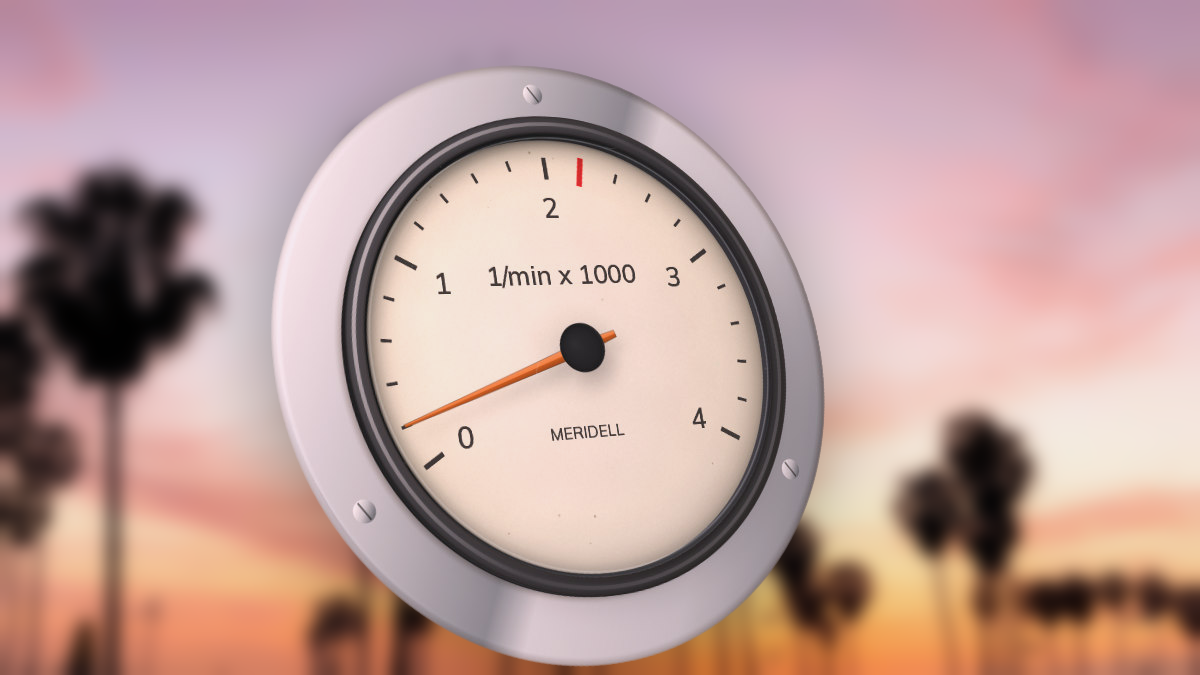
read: 200 rpm
